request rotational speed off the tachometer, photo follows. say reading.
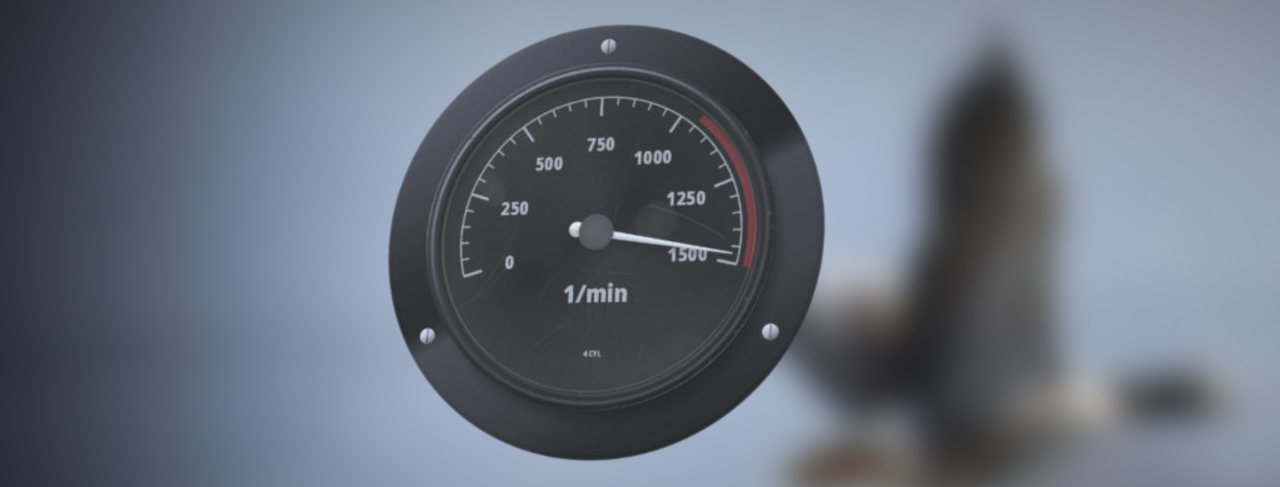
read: 1475 rpm
